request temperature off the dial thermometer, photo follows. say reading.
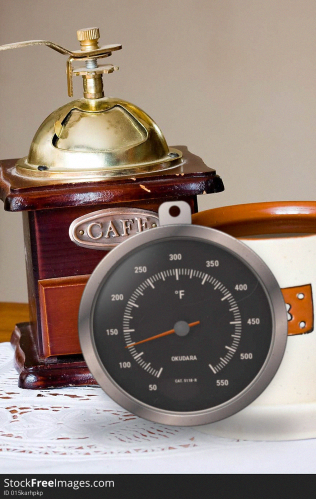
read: 125 °F
